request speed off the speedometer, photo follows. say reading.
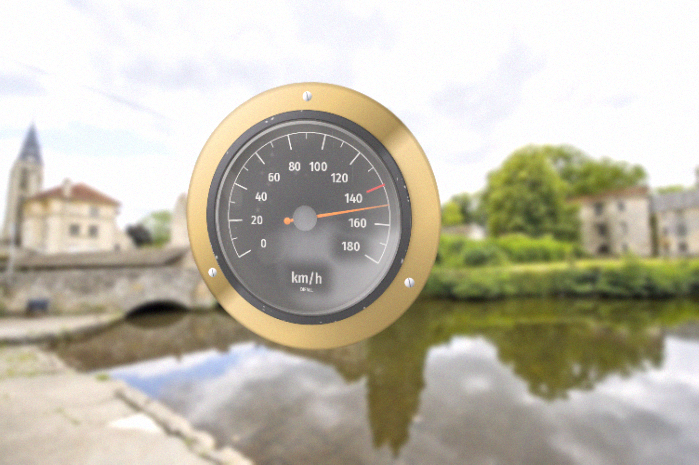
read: 150 km/h
